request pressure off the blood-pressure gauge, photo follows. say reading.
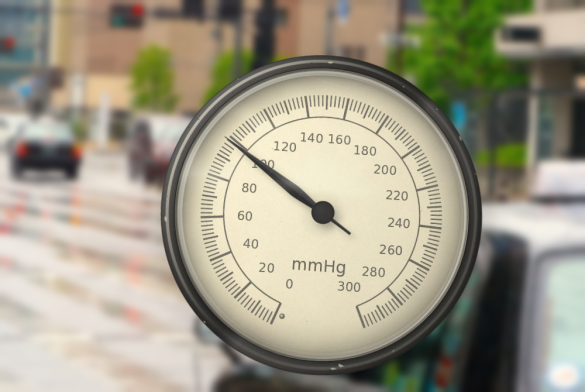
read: 98 mmHg
